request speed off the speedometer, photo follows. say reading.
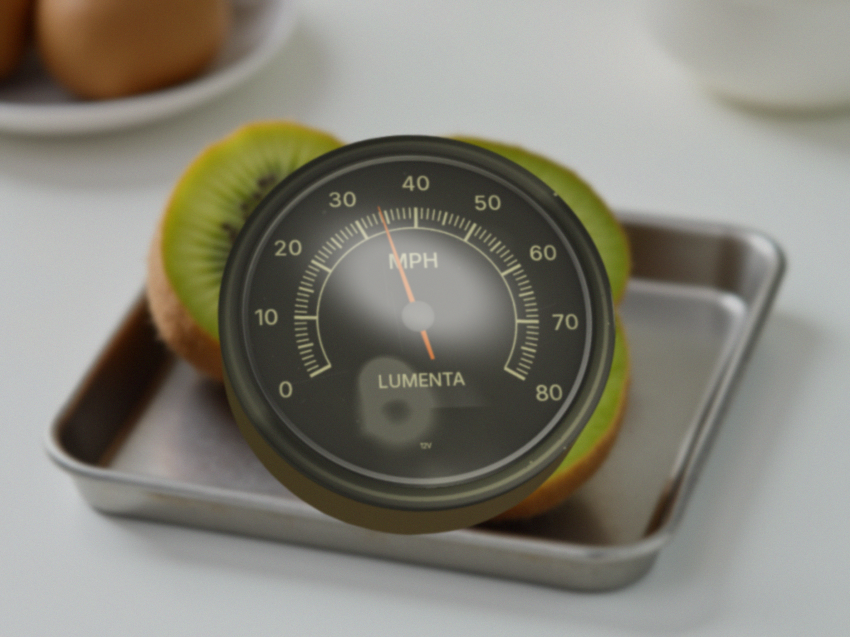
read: 34 mph
